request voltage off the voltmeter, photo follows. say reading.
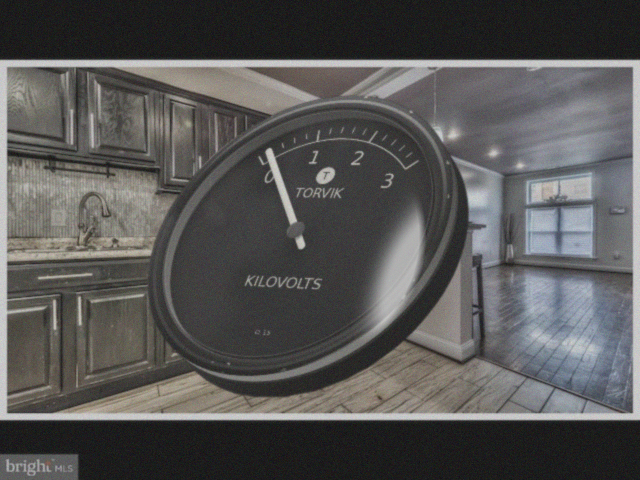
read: 0.2 kV
